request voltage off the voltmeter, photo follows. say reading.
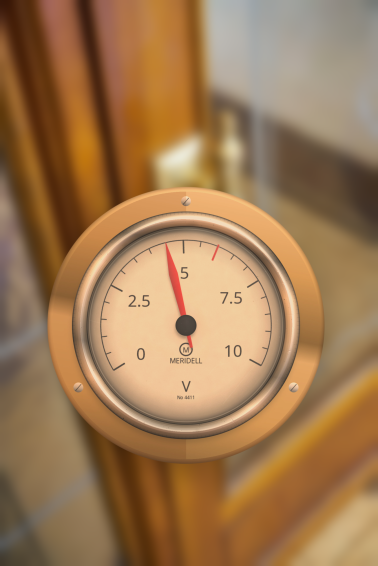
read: 4.5 V
